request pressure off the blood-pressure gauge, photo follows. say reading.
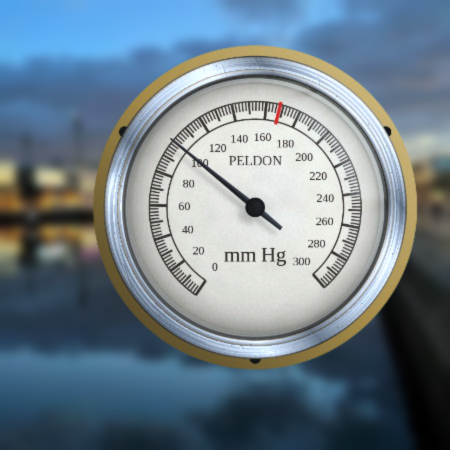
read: 100 mmHg
